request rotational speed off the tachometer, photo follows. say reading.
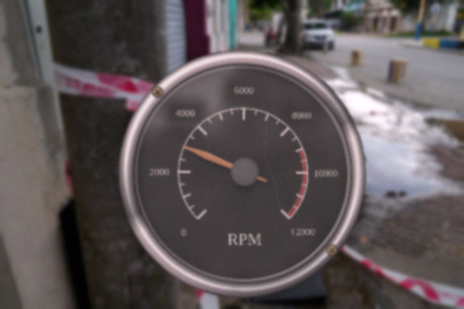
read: 3000 rpm
